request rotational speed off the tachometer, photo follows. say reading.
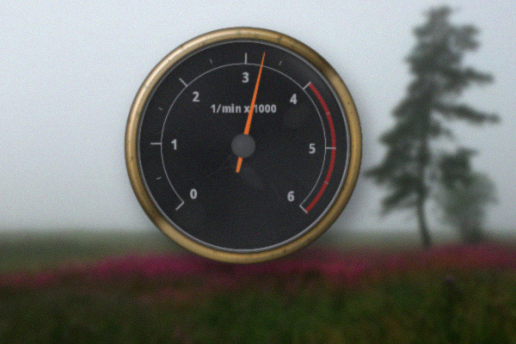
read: 3250 rpm
